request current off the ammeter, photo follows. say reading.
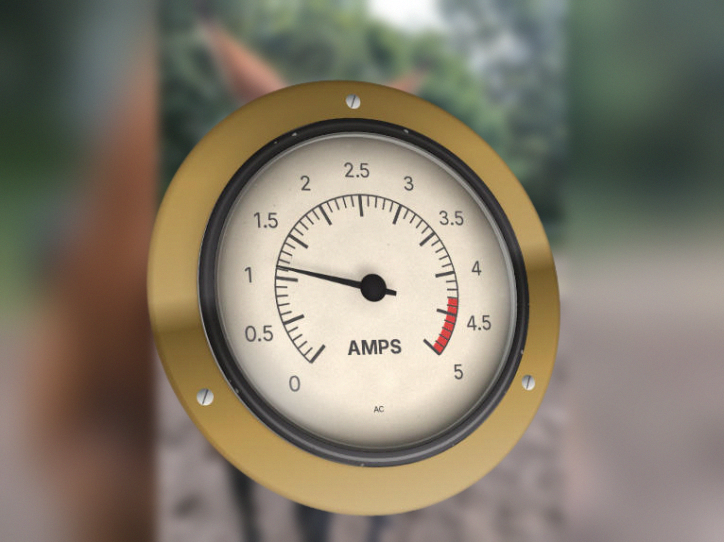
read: 1.1 A
